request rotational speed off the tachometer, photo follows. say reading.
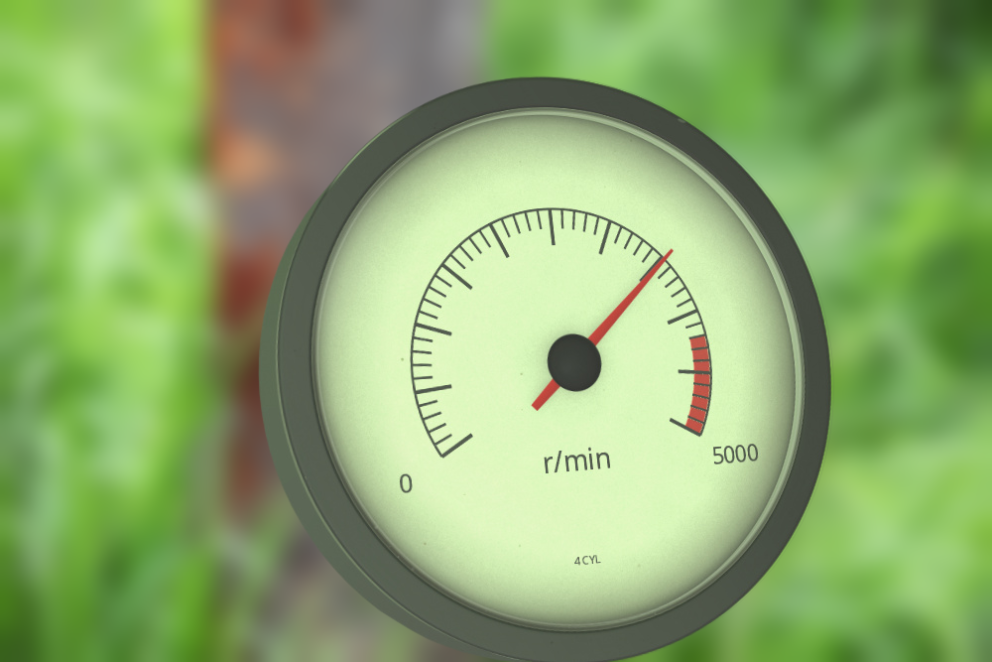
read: 3500 rpm
